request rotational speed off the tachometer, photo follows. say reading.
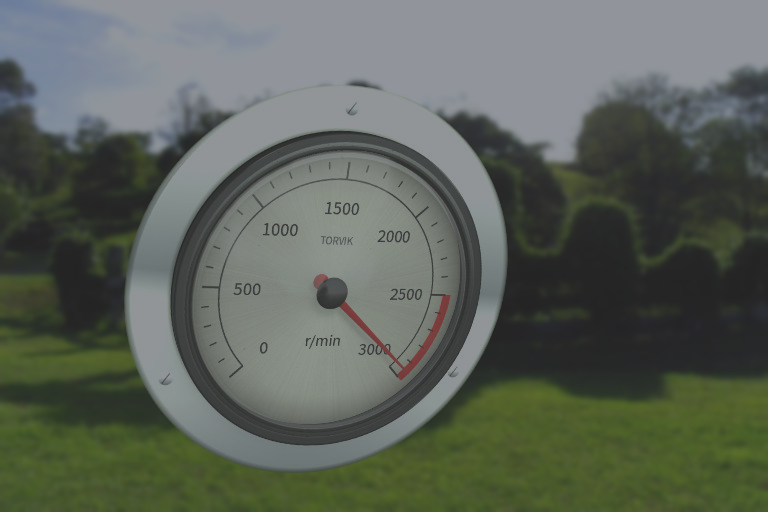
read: 2950 rpm
